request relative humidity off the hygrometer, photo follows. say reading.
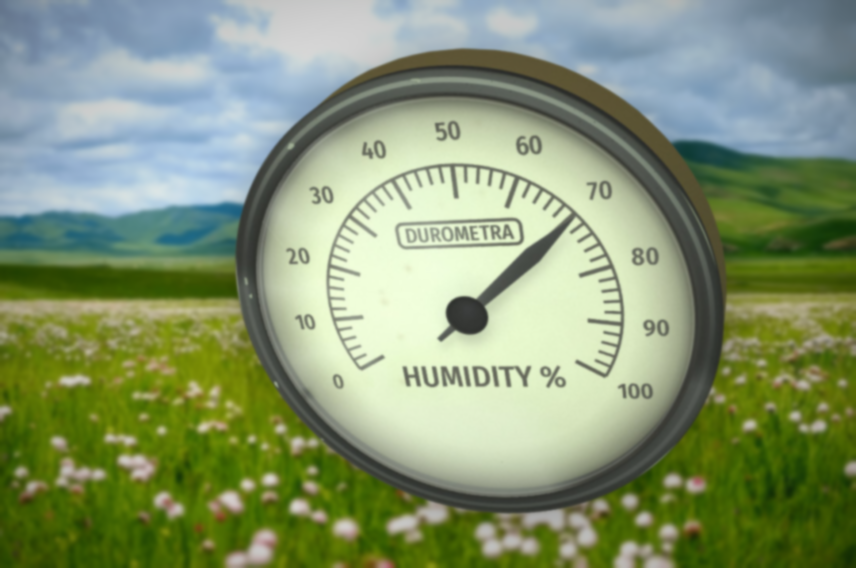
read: 70 %
